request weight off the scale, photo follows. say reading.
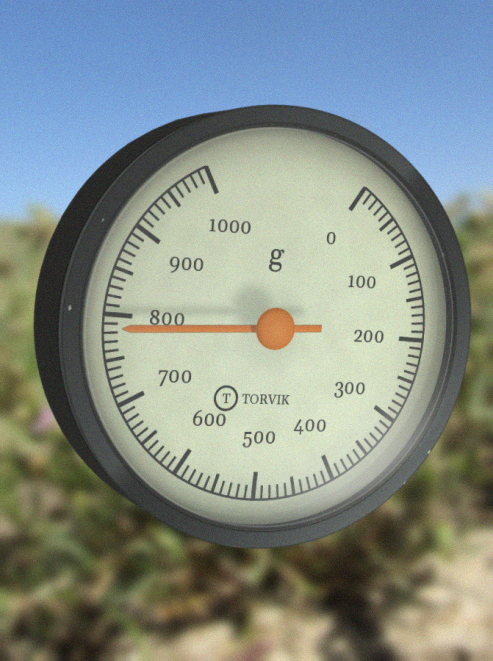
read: 785 g
